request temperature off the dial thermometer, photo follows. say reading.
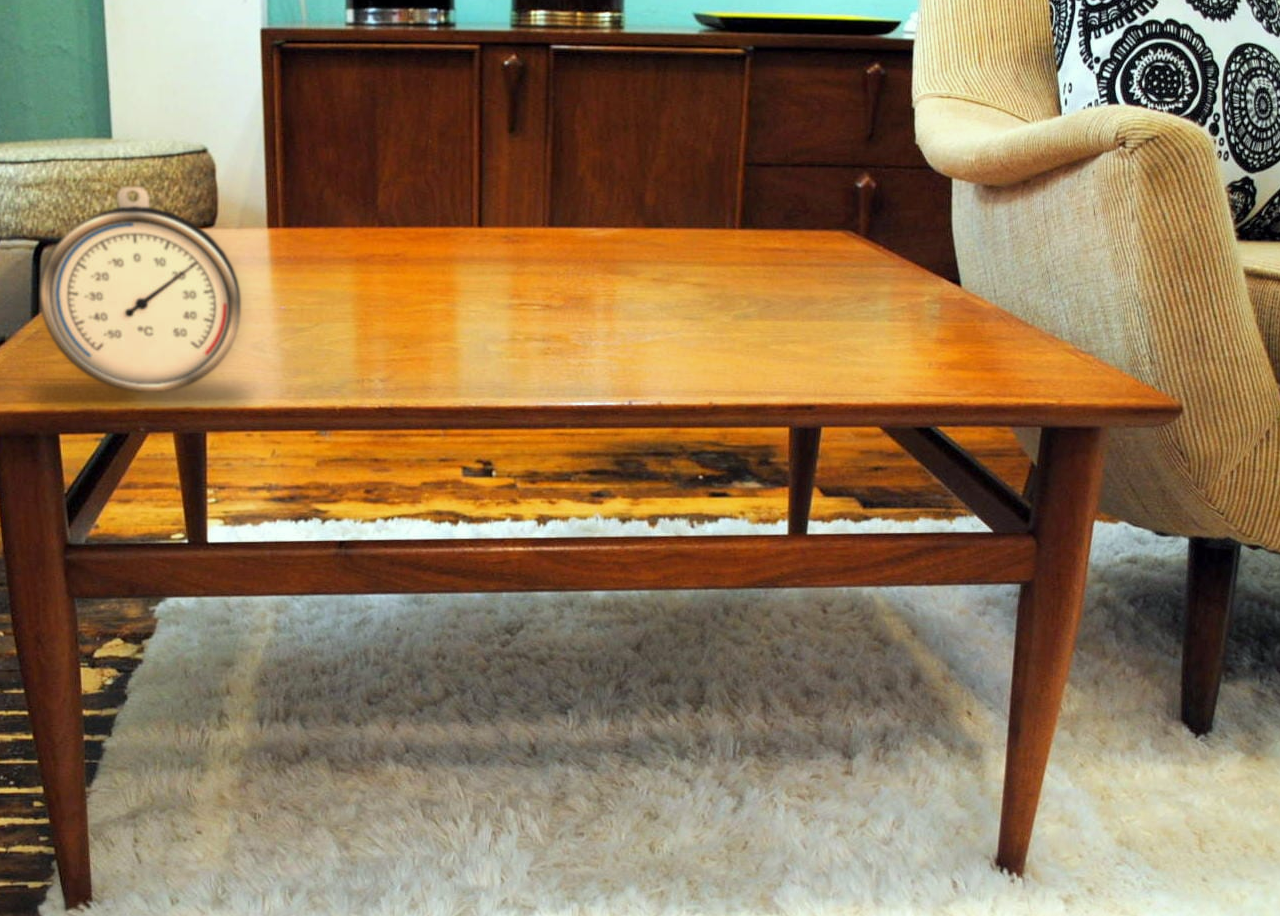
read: 20 °C
